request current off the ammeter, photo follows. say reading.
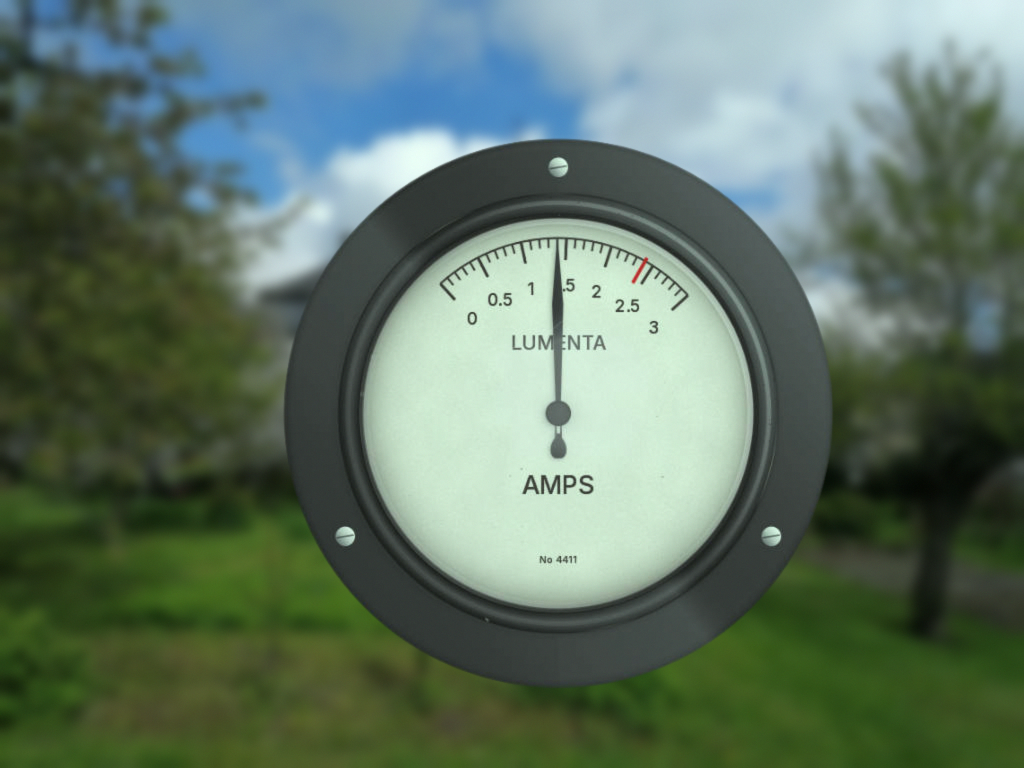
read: 1.4 A
